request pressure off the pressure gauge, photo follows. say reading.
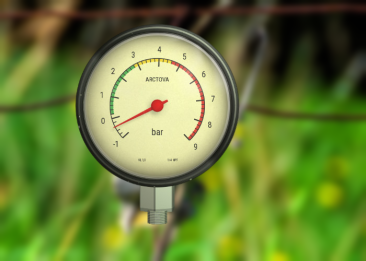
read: -0.4 bar
